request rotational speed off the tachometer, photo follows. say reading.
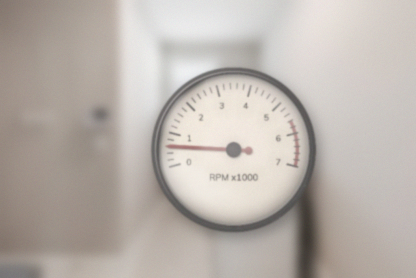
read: 600 rpm
